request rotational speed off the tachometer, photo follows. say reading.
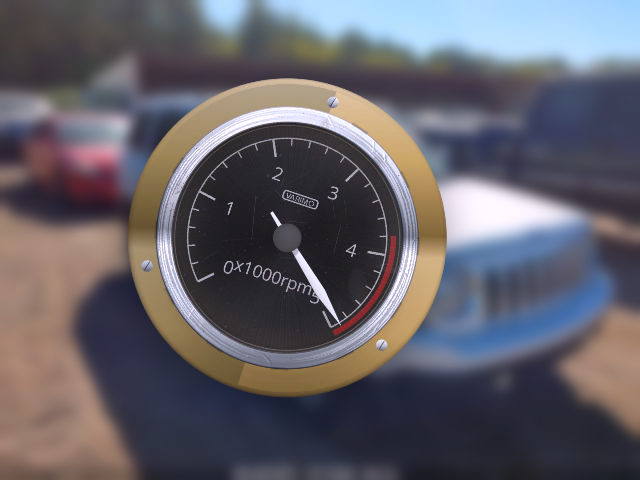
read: 4900 rpm
